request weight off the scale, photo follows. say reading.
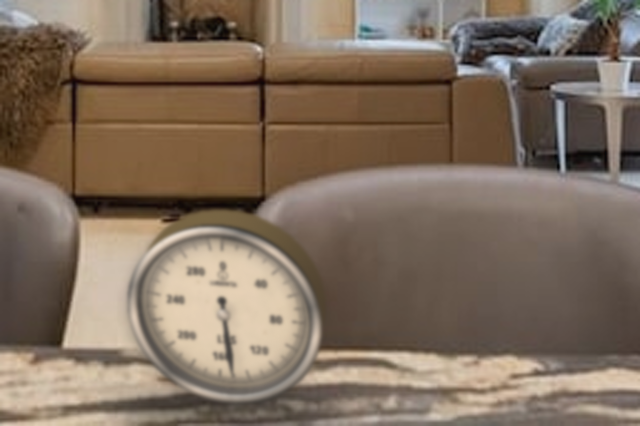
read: 150 lb
